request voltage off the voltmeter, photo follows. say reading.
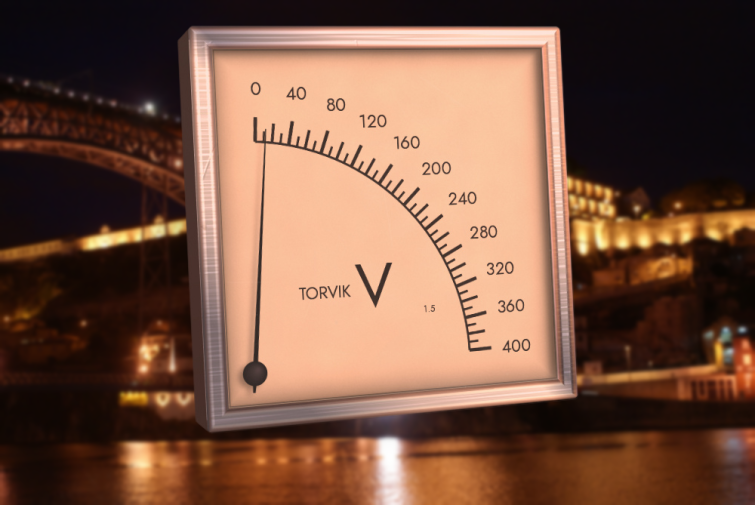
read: 10 V
